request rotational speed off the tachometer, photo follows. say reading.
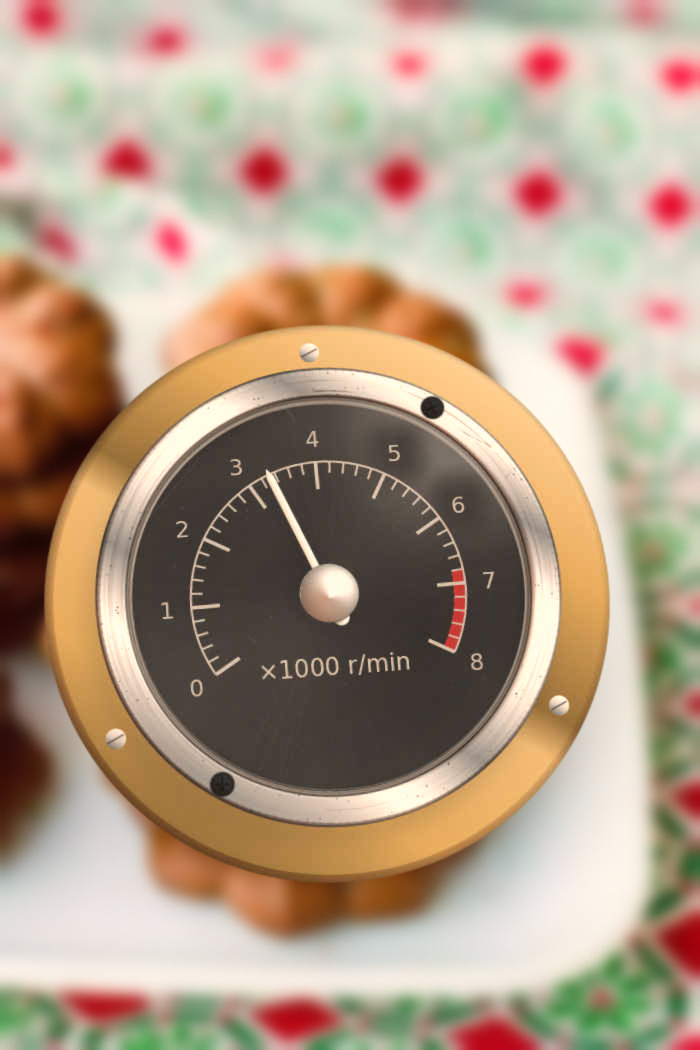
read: 3300 rpm
